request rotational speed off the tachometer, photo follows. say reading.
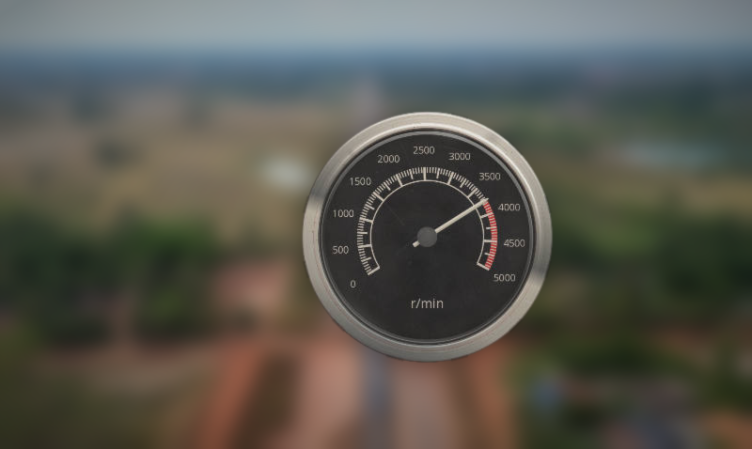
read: 3750 rpm
